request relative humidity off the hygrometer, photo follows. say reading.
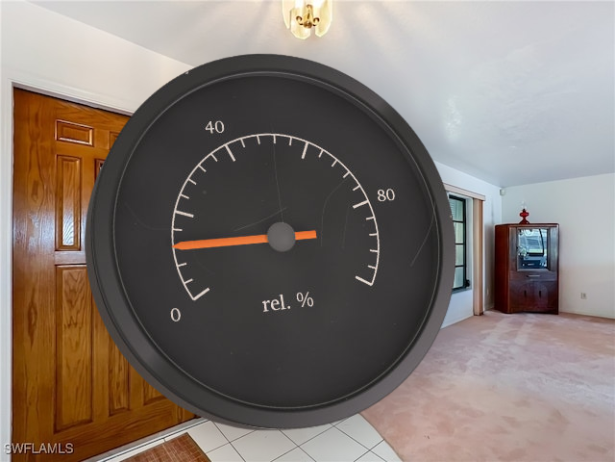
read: 12 %
